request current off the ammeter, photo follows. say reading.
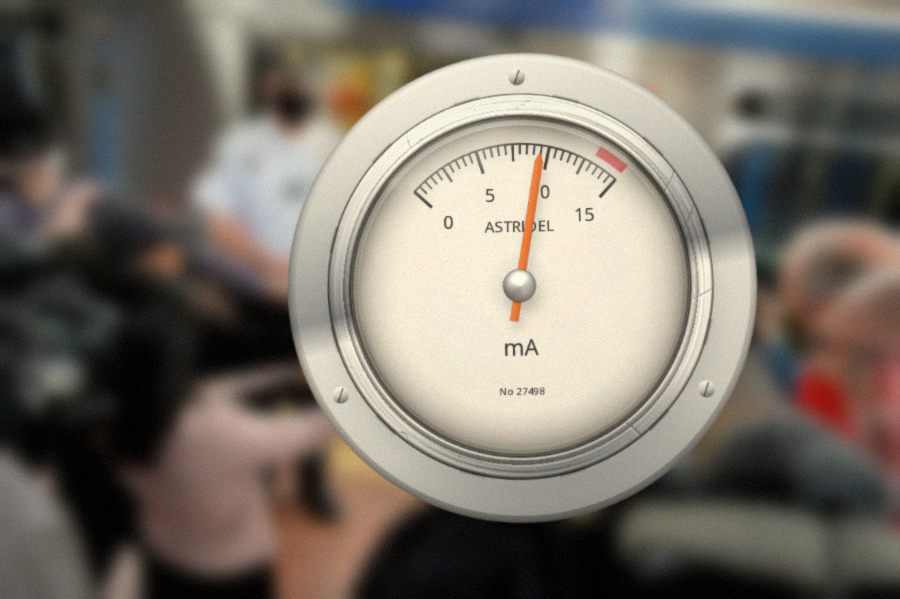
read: 9.5 mA
